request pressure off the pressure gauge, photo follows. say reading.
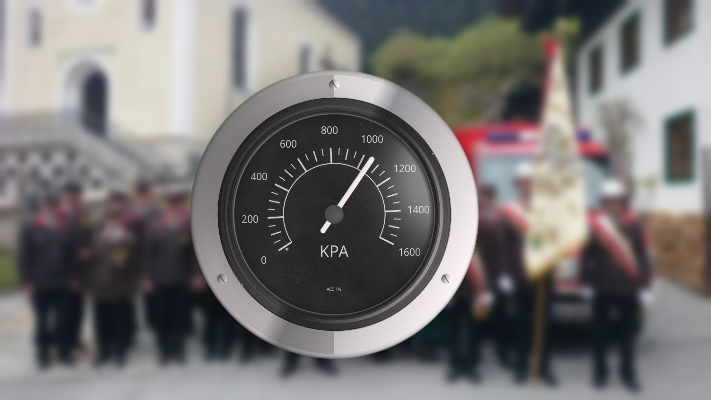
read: 1050 kPa
